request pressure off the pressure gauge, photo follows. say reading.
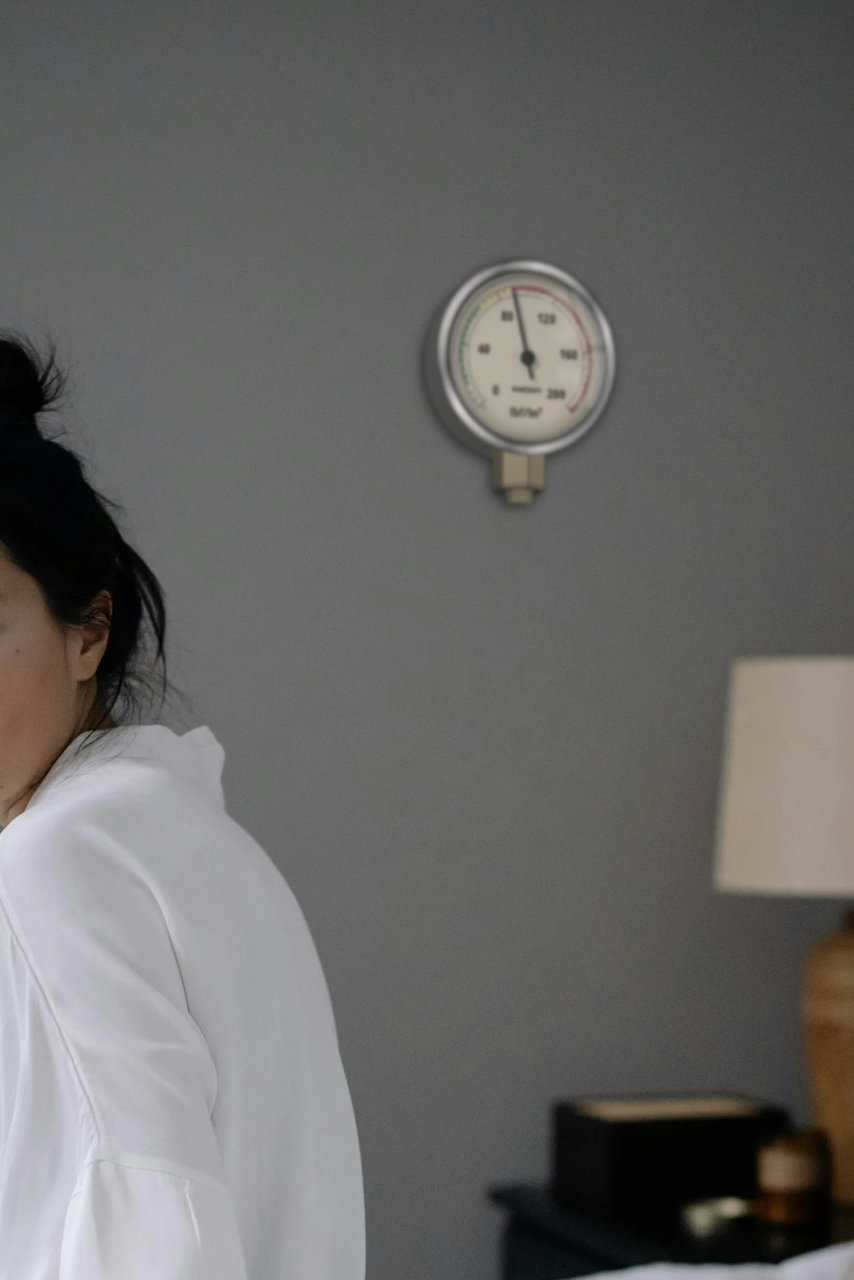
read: 90 psi
